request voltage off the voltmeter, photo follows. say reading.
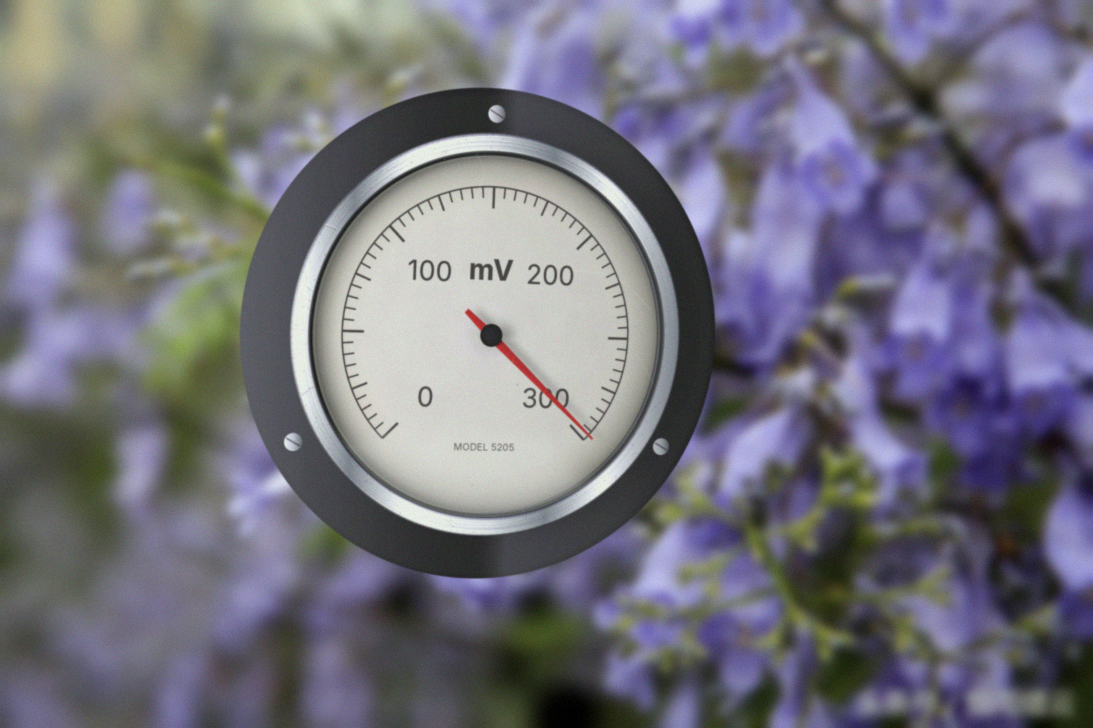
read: 297.5 mV
